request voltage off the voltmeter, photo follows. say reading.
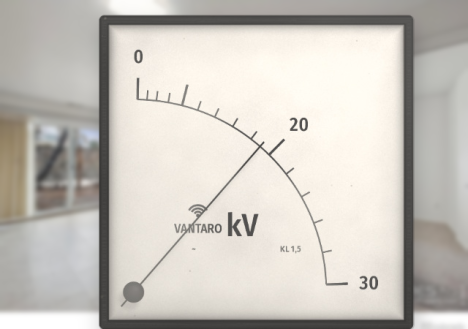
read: 19 kV
